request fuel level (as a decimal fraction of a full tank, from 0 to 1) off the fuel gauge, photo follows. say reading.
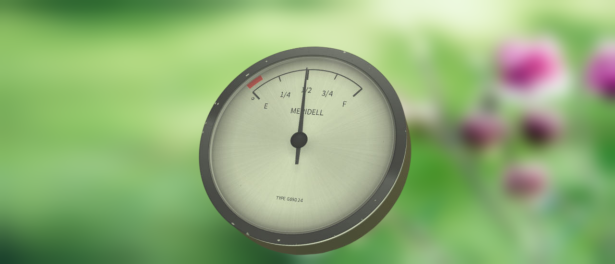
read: 0.5
